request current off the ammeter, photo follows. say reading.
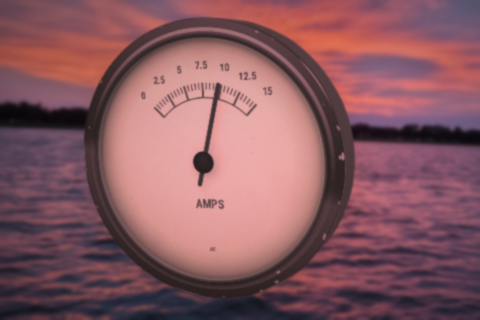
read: 10 A
